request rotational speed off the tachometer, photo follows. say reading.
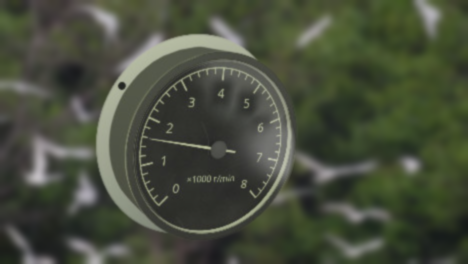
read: 1600 rpm
